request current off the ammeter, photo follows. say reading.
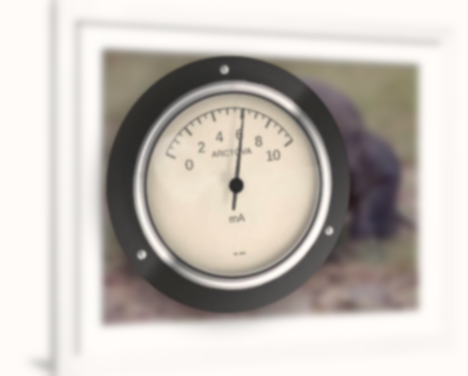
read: 6 mA
